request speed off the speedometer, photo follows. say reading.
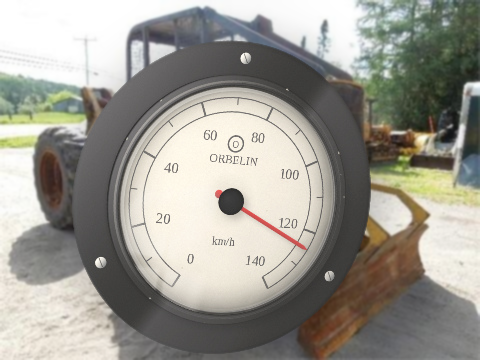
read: 125 km/h
